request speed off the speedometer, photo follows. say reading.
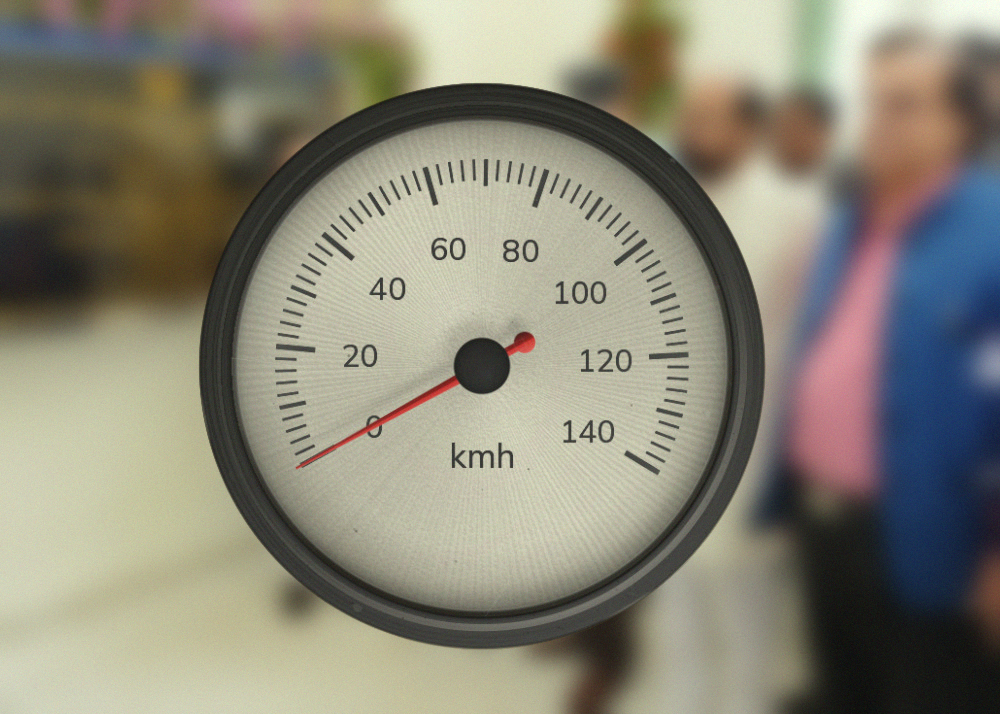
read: 0 km/h
